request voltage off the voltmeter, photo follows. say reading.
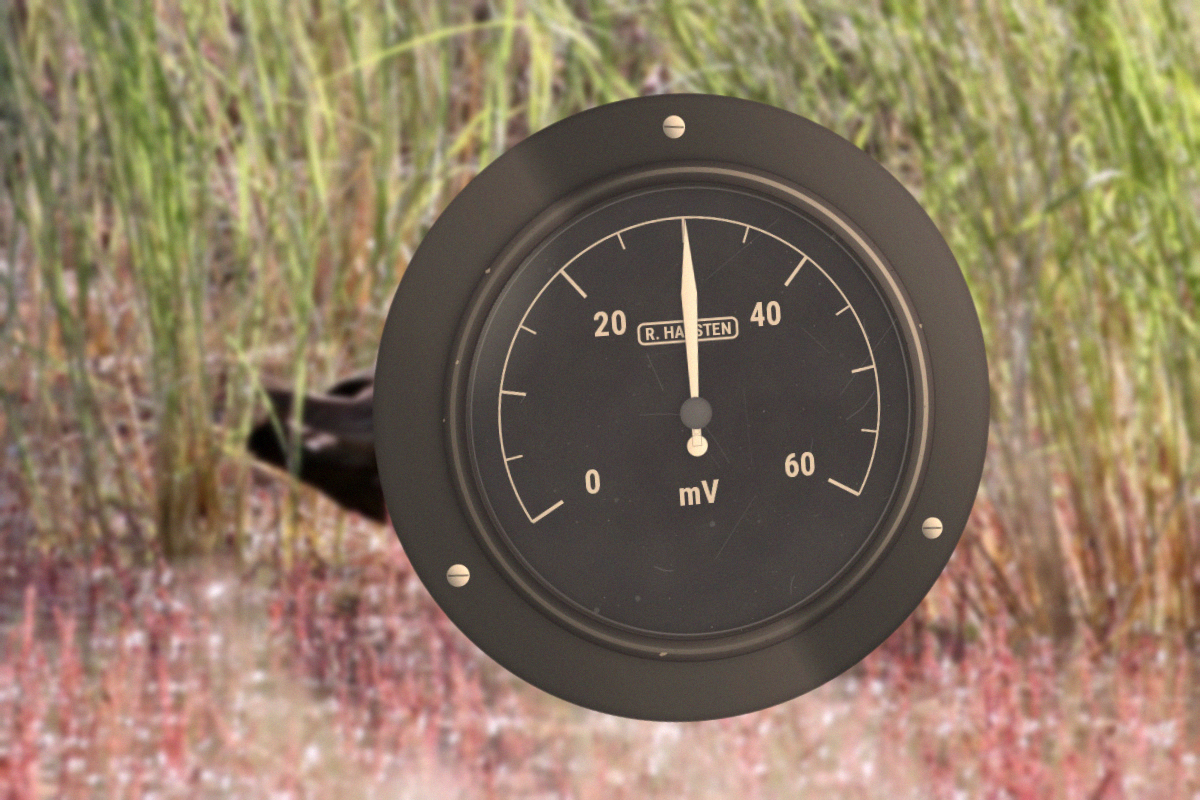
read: 30 mV
